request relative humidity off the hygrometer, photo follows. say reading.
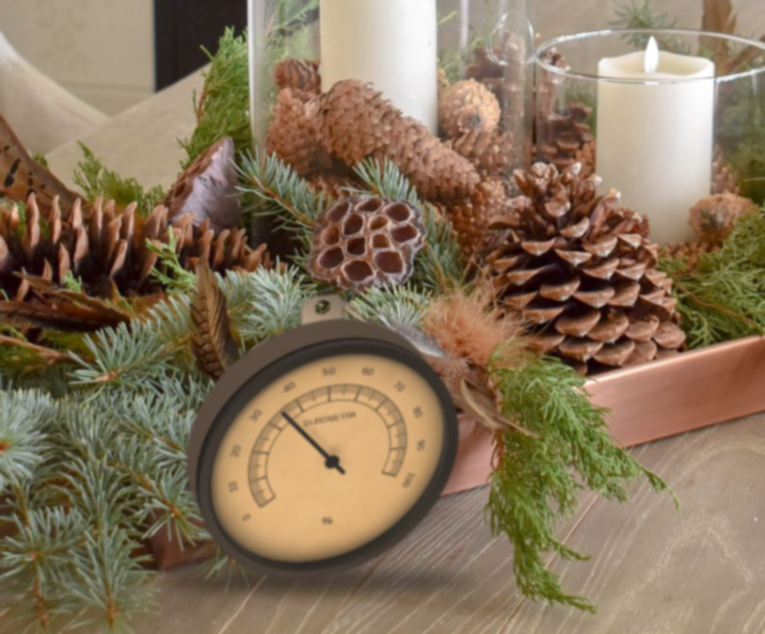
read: 35 %
